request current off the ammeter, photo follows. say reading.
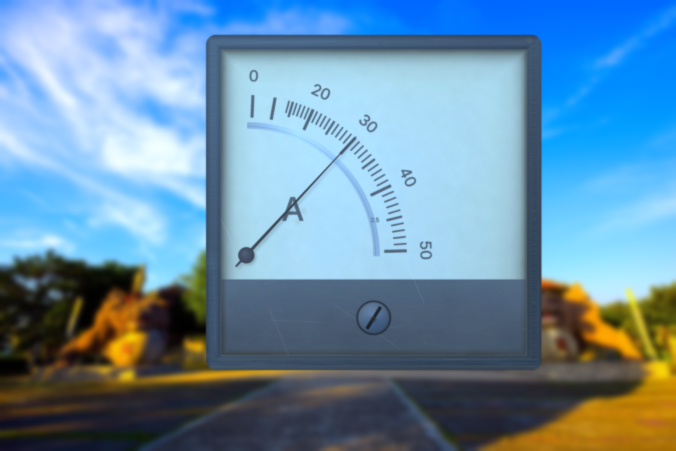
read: 30 A
